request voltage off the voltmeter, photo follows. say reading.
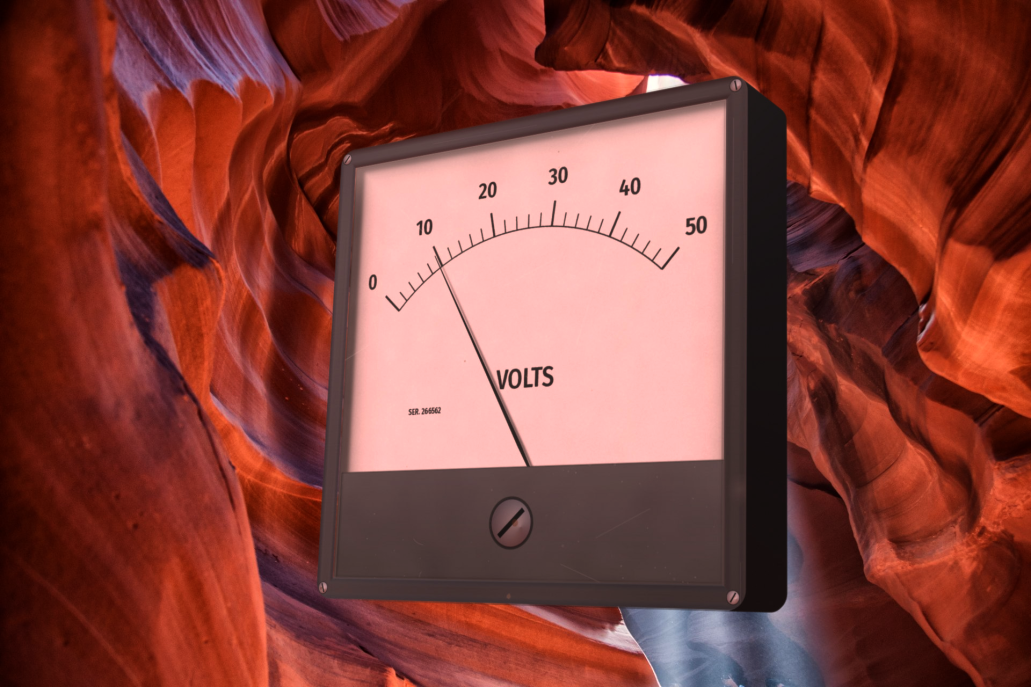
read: 10 V
